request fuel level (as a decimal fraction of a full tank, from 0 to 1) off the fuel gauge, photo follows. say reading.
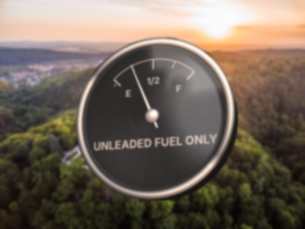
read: 0.25
